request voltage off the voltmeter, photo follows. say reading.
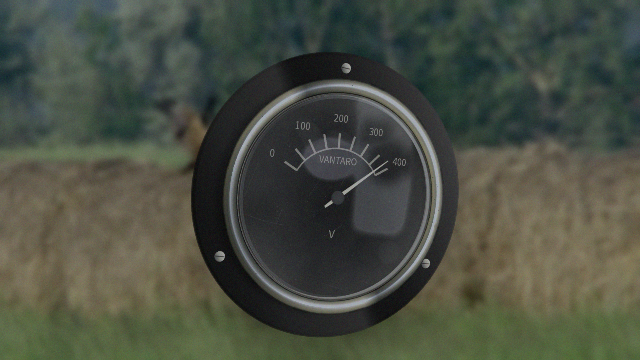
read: 375 V
